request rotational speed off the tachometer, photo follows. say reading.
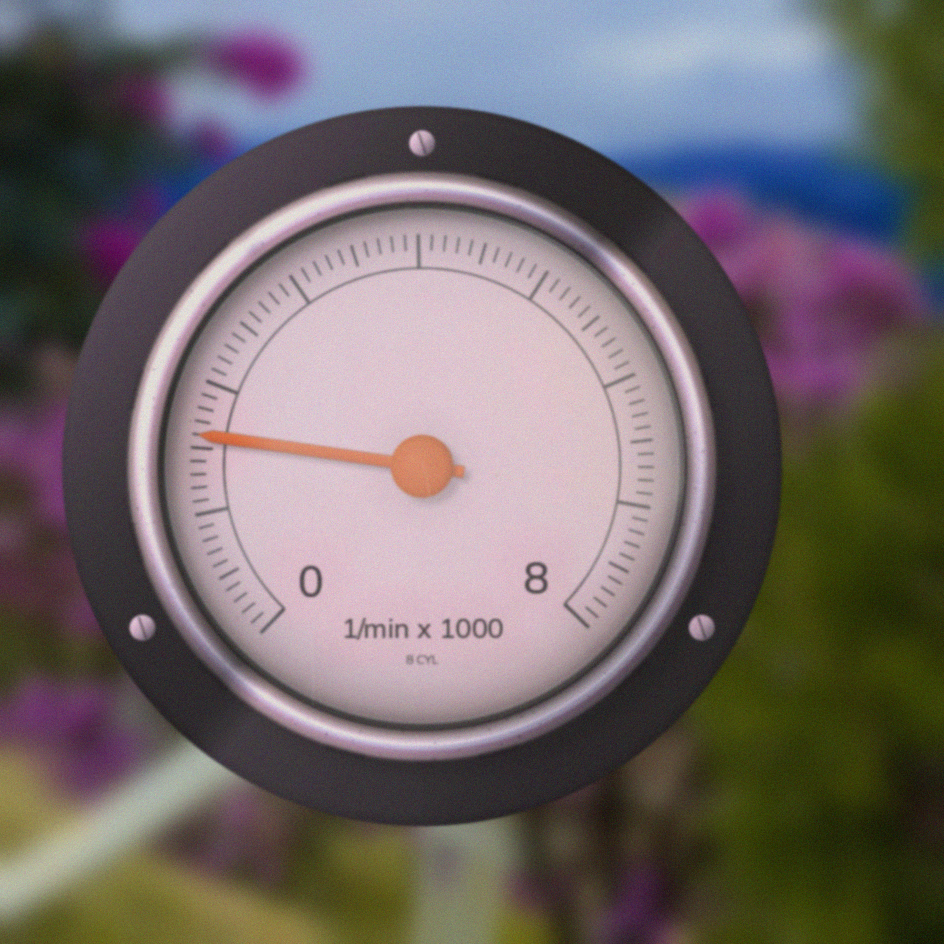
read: 1600 rpm
